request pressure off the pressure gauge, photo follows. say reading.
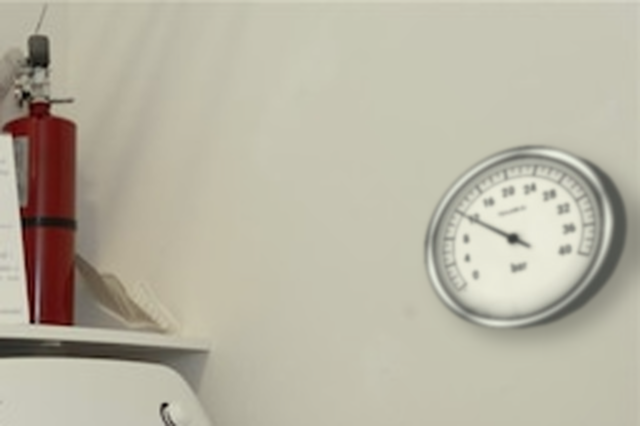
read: 12 bar
